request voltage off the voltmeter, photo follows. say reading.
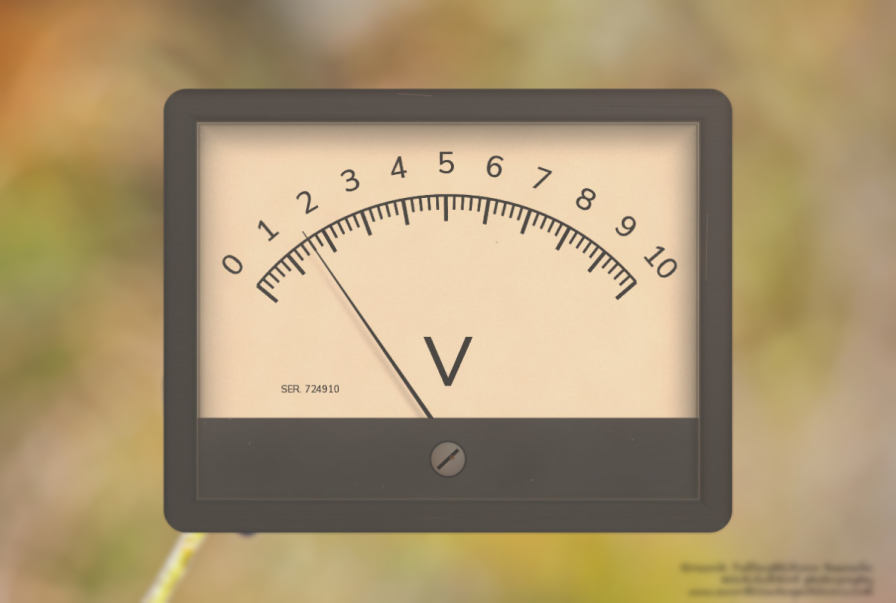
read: 1.6 V
